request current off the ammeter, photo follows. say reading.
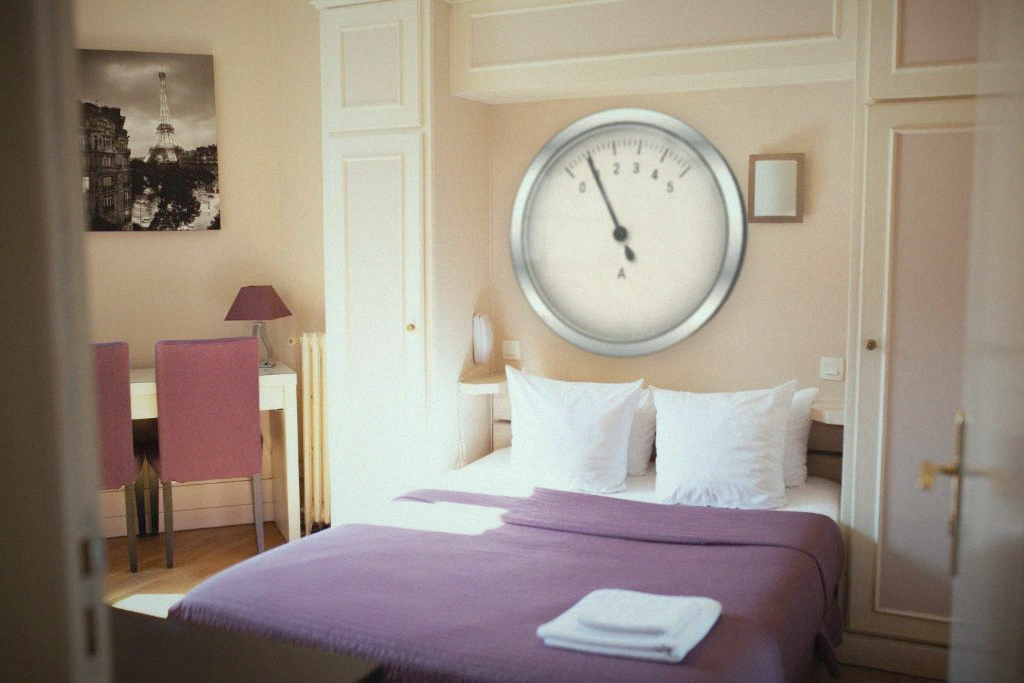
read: 1 A
